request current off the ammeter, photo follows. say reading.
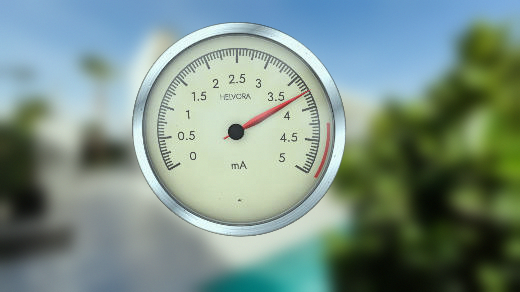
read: 3.75 mA
